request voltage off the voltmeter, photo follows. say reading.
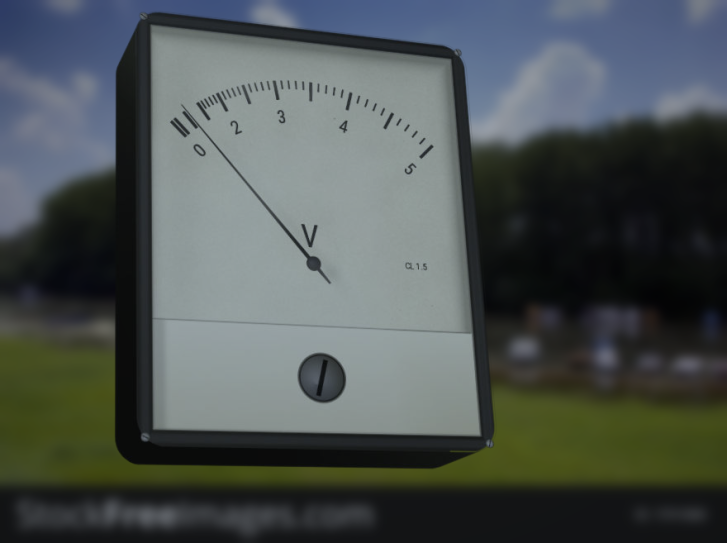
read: 1 V
